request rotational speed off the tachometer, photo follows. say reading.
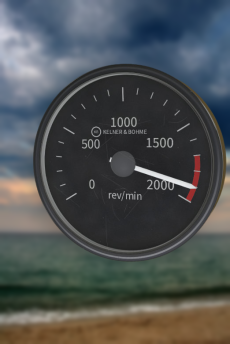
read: 1900 rpm
